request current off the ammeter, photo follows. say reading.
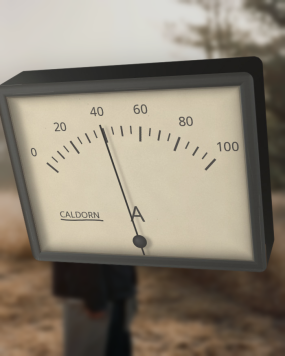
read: 40 A
